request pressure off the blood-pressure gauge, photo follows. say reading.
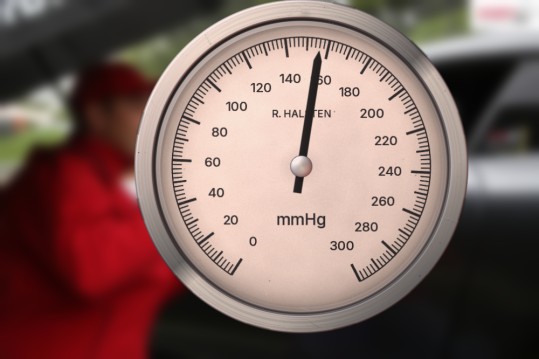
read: 156 mmHg
